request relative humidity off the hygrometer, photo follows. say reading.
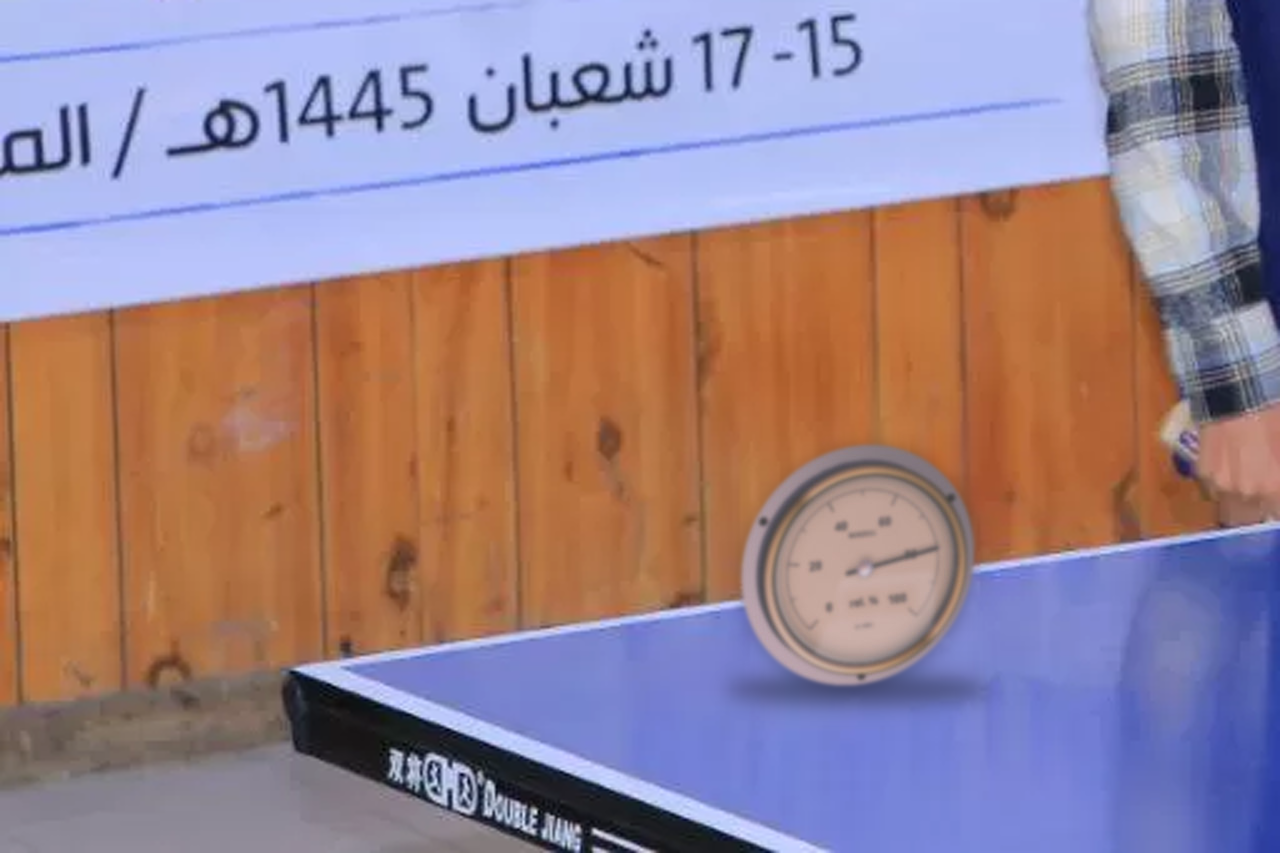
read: 80 %
